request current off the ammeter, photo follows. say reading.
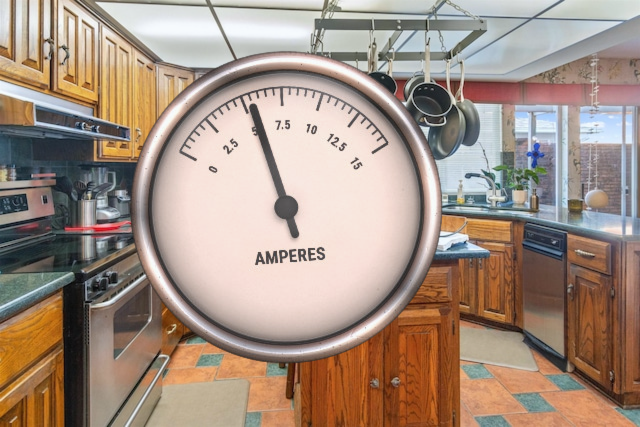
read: 5.5 A
